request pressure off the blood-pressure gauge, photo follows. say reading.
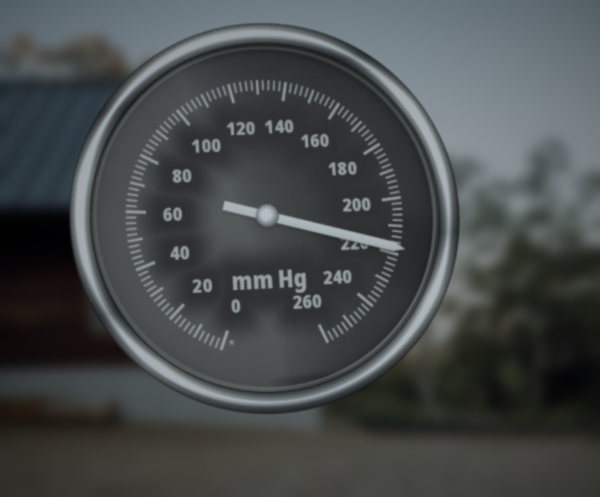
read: 218 mmHg
